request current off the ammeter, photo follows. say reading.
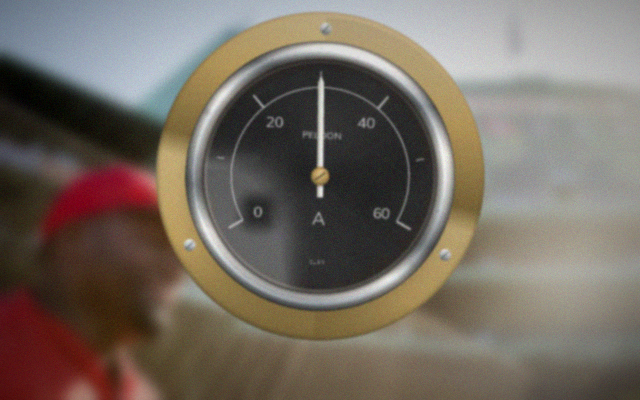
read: 30 A
